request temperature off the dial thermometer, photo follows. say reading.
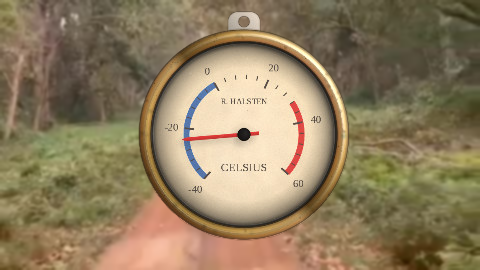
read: -24 °C
